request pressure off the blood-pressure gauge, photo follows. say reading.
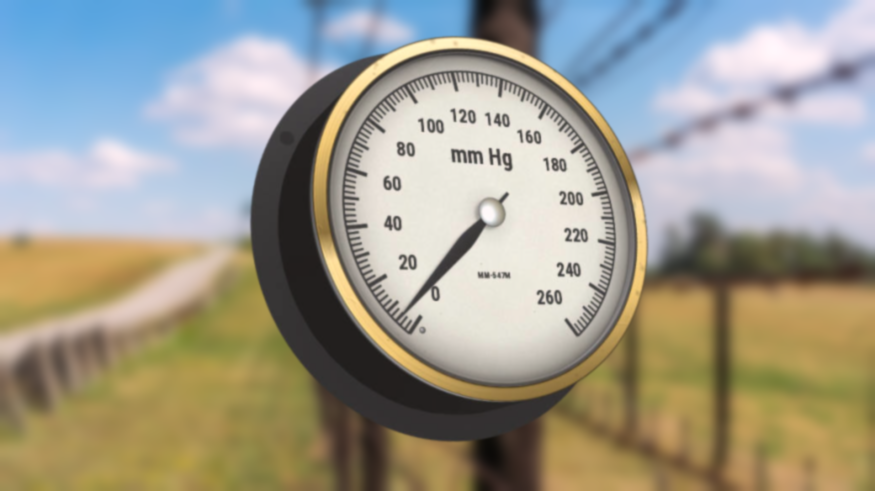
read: 6 mmHg
